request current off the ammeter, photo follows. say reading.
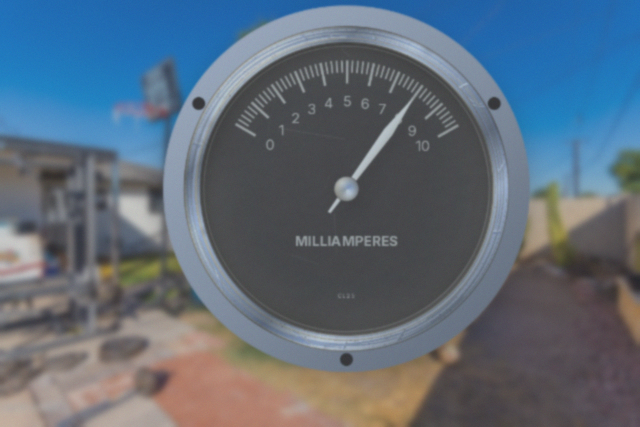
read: 8 mA
